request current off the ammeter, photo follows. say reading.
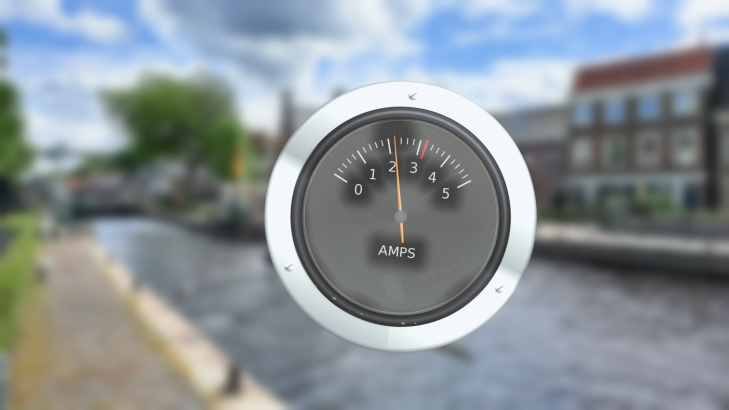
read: 2.2 A
